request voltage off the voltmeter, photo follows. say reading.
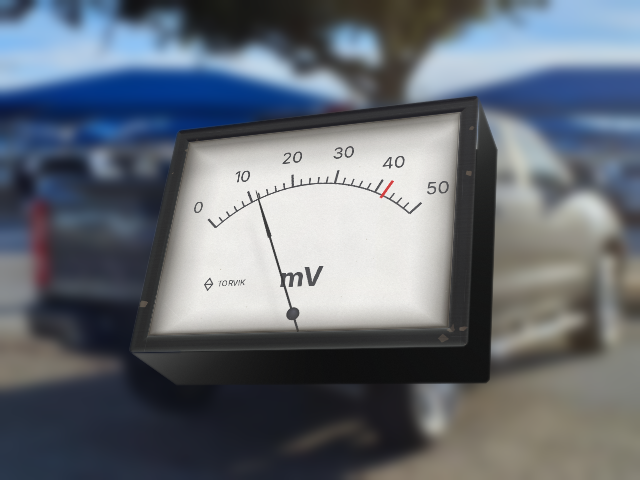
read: 12 mV
